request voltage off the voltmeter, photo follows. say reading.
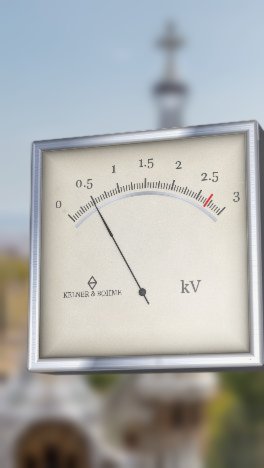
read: 0.5 kV
